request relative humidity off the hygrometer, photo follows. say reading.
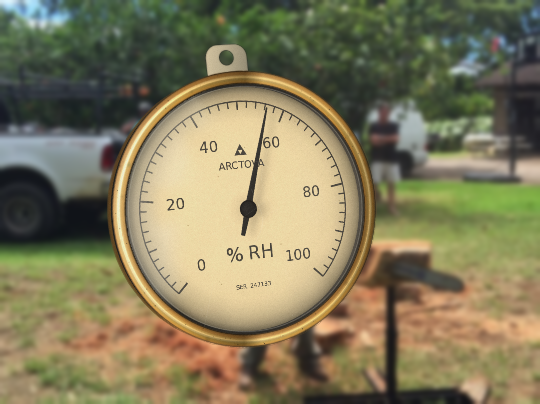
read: 56 %
